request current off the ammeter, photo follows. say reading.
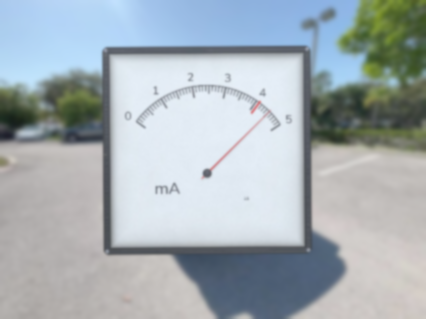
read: 4.5 mA
